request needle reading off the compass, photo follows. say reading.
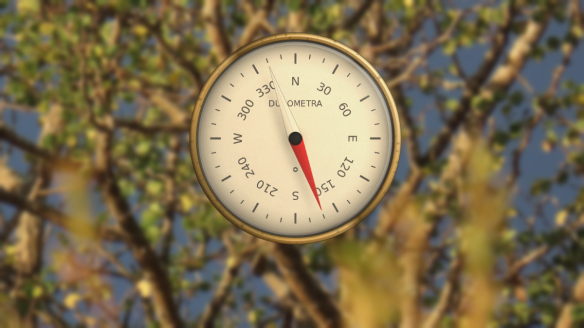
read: 160 °
